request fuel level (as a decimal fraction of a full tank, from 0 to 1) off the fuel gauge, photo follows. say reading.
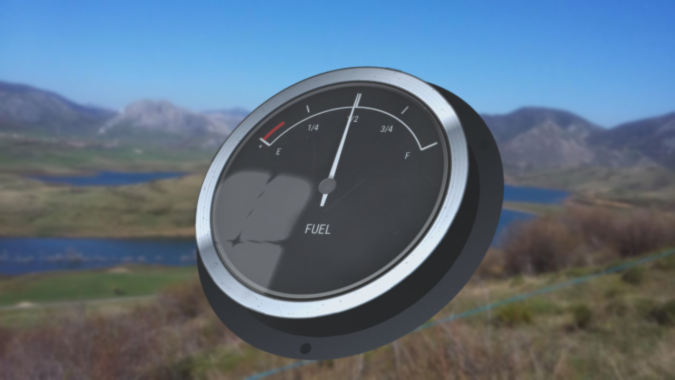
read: 0.5
